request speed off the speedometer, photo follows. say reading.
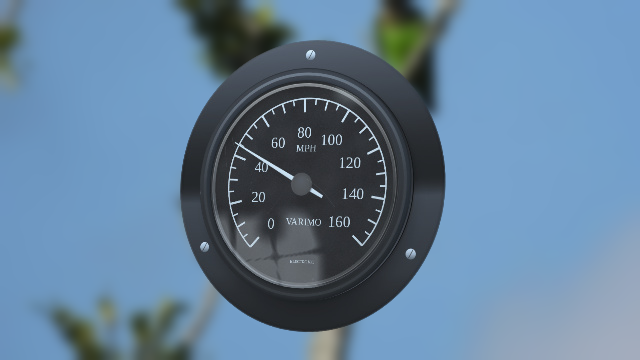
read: 45 mph
